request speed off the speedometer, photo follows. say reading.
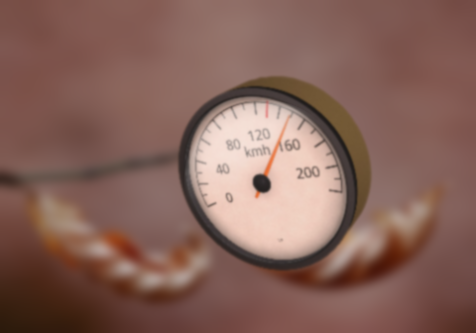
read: 150 km/h
